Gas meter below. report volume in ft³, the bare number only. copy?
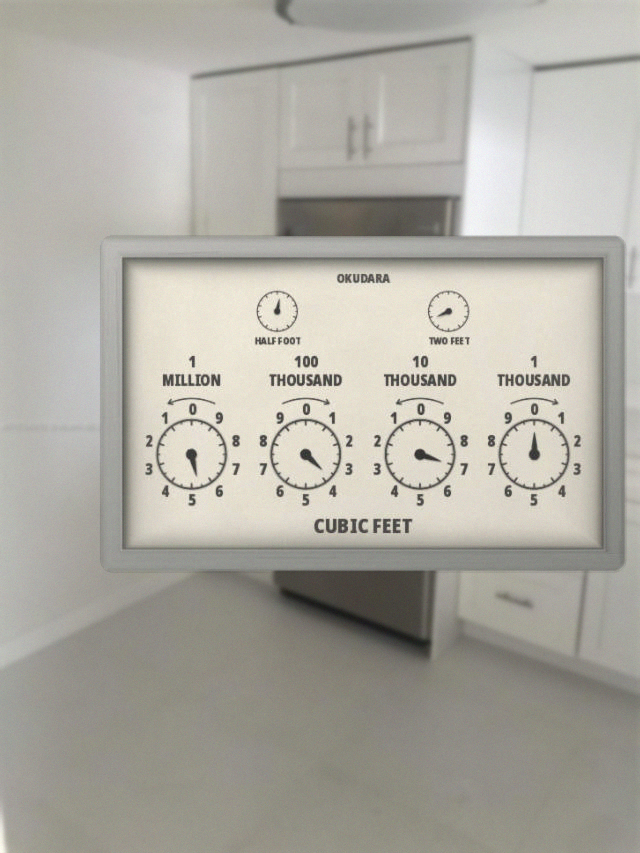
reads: 537000
